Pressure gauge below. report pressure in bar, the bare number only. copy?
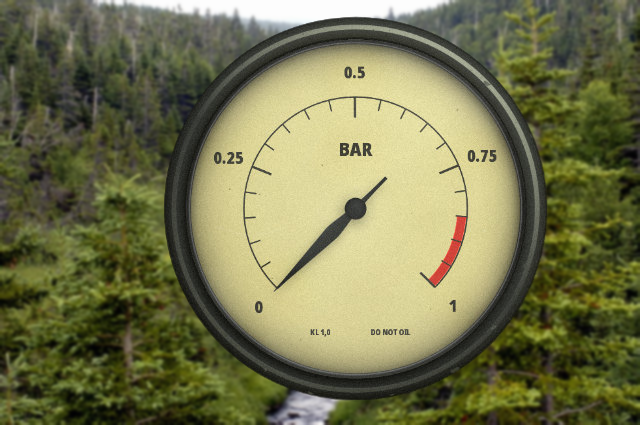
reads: 0
